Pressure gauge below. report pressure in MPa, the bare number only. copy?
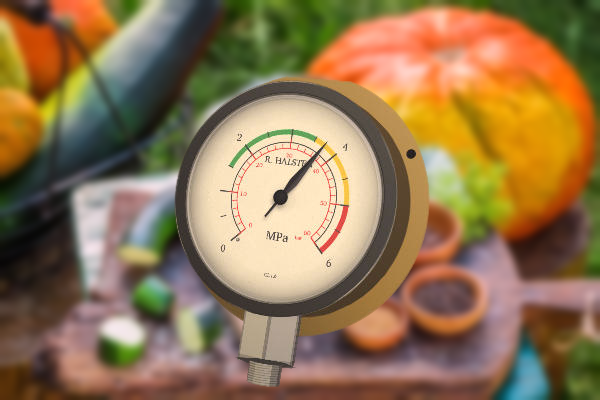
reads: 3.75
